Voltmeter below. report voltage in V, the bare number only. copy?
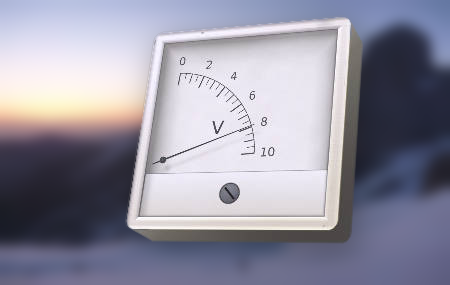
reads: 8
